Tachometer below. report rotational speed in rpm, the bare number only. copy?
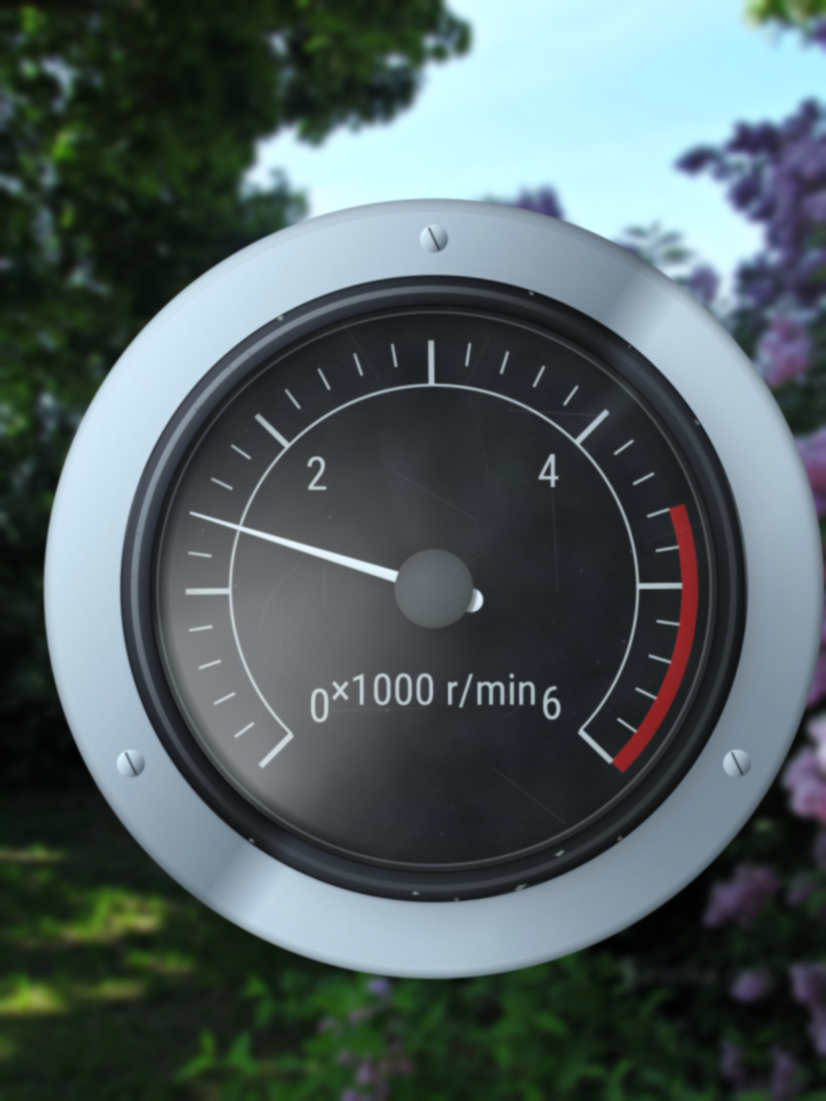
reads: 1400
